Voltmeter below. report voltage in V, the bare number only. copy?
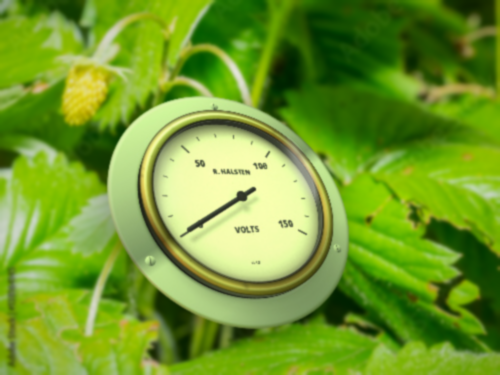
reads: 0
